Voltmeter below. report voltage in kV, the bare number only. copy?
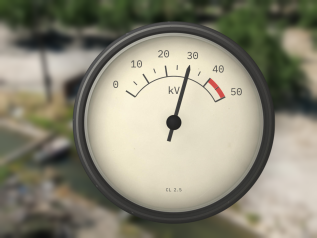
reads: 30
